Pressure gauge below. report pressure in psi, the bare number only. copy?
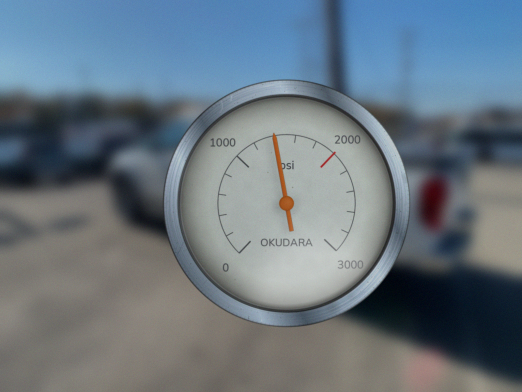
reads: 1400
